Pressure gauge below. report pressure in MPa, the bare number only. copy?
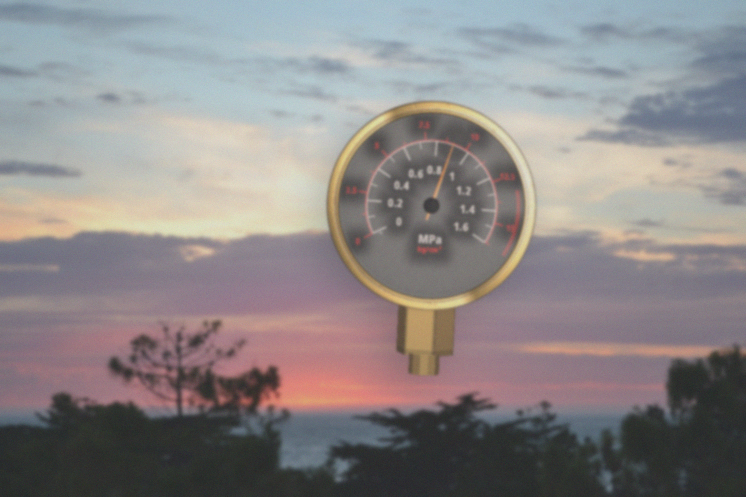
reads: 0.9
